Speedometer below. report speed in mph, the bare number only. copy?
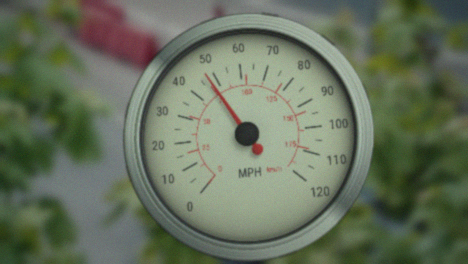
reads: 47.5
